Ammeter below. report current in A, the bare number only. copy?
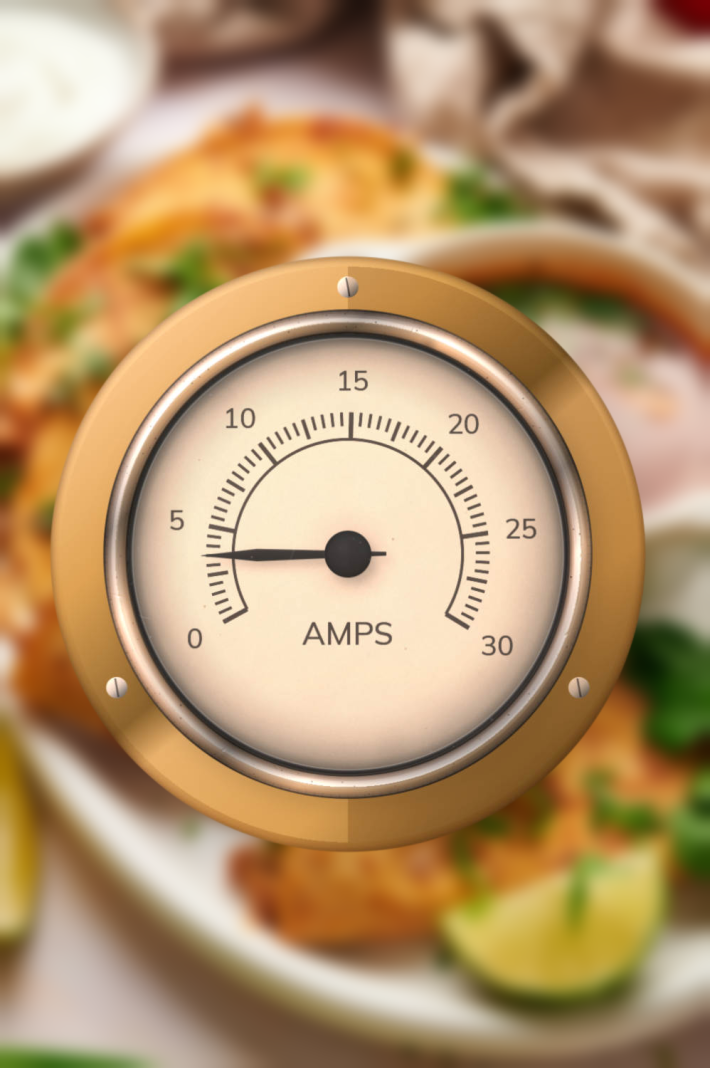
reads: 3.5
